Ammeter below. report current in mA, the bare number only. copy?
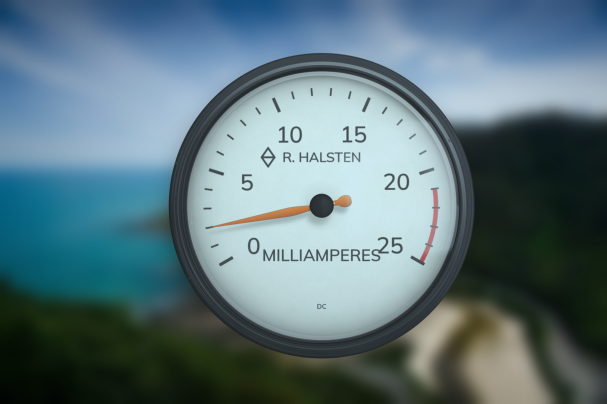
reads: 2
